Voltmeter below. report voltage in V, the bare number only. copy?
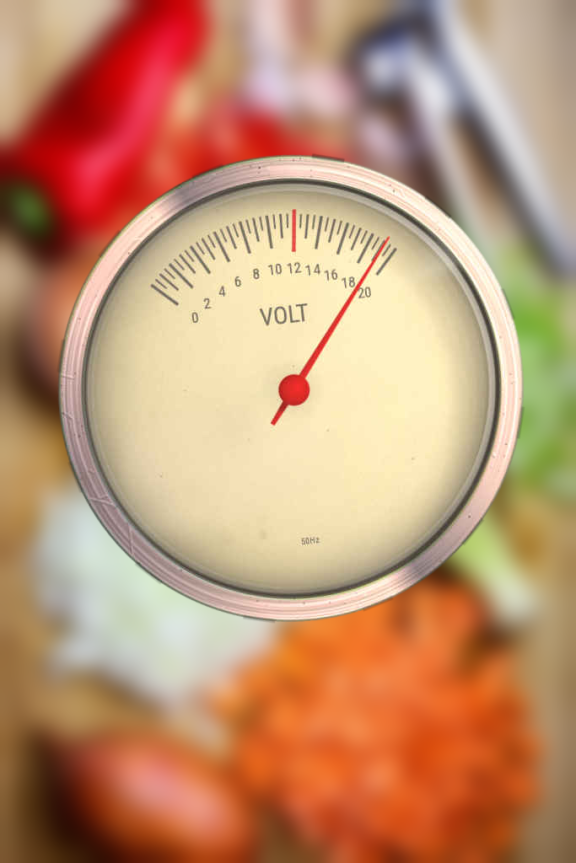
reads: 19
